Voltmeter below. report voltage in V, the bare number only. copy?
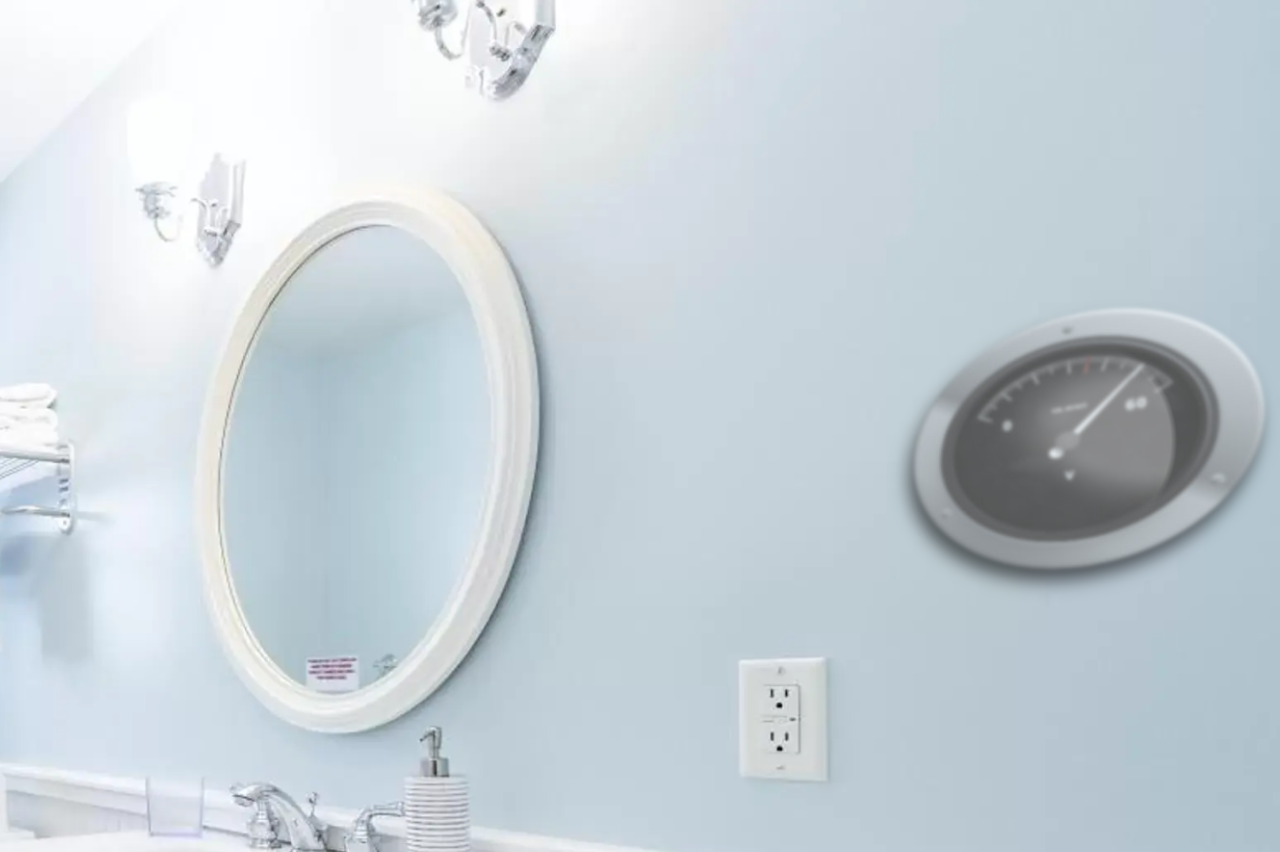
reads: 50
